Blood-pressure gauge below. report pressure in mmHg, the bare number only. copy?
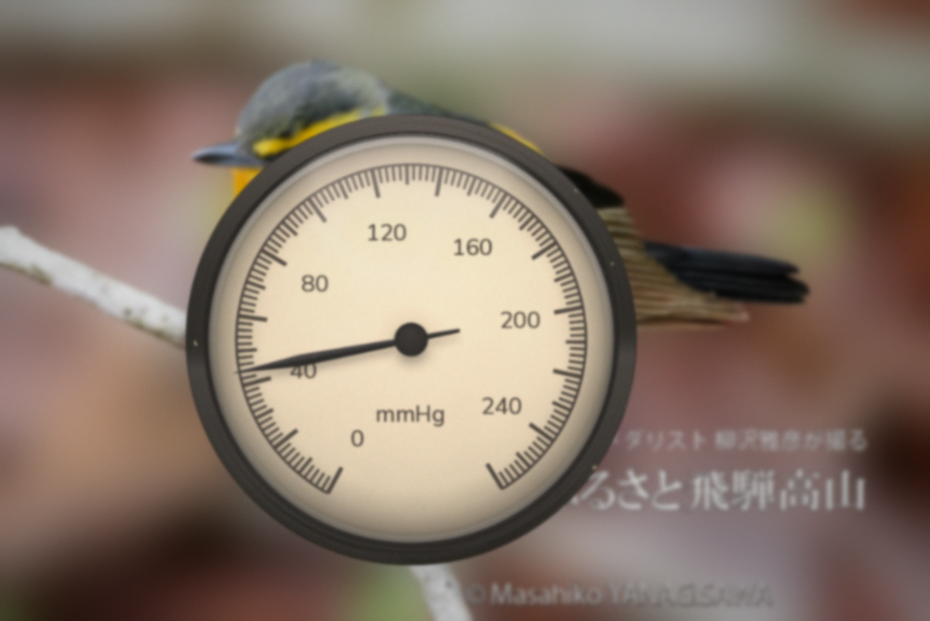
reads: 44
